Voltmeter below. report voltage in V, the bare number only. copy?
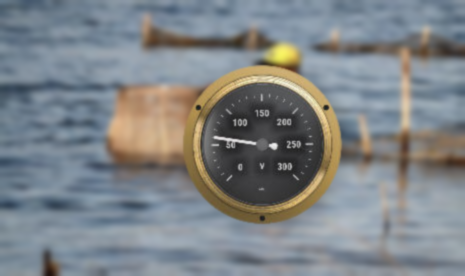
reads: 60
